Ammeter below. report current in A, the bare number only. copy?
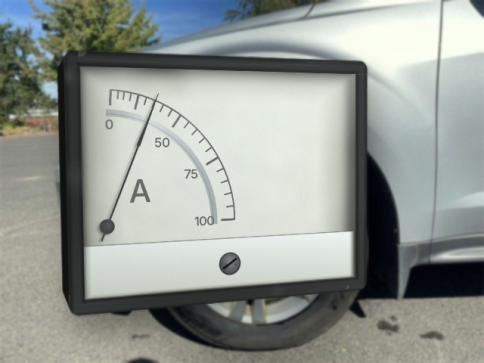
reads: 35
